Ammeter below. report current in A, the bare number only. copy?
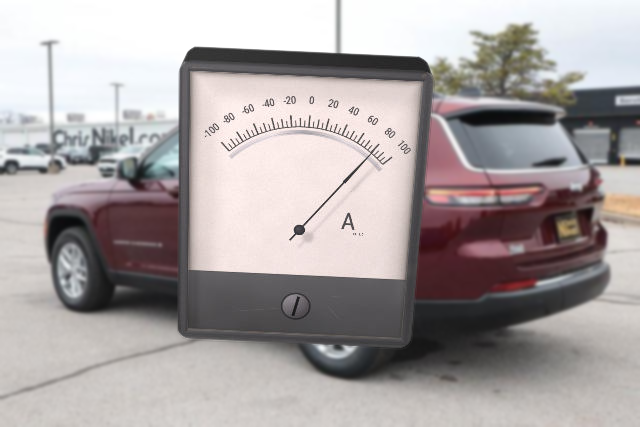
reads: 80
